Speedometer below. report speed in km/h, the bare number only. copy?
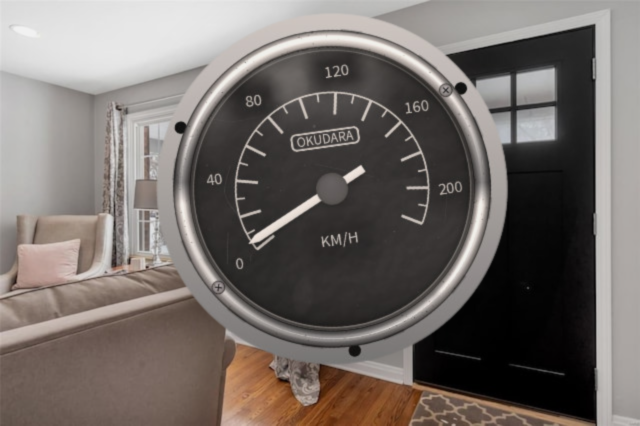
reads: 5
